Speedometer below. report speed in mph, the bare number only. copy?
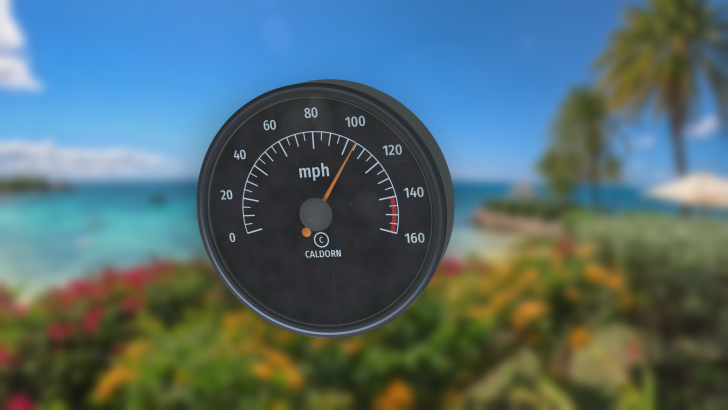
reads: 105
